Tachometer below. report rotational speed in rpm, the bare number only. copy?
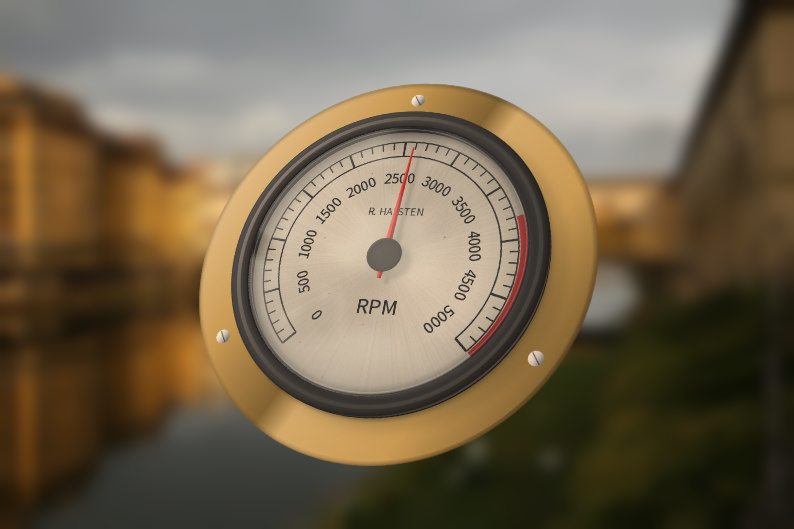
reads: 2600
